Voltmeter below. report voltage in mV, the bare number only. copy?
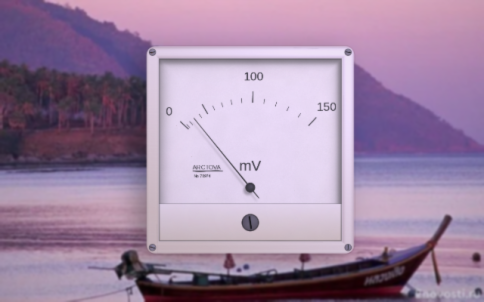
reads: 30
